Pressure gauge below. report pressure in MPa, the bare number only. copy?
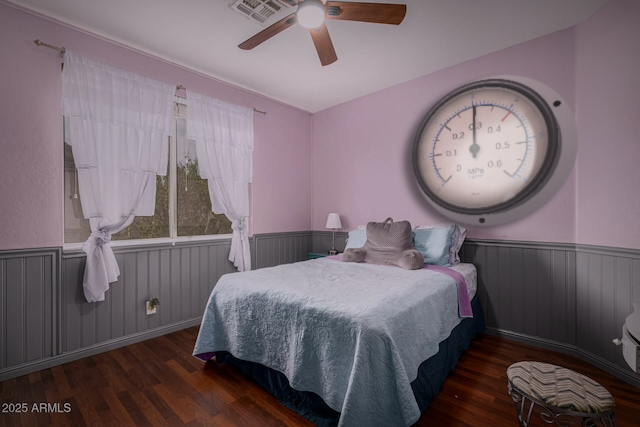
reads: 0.3
